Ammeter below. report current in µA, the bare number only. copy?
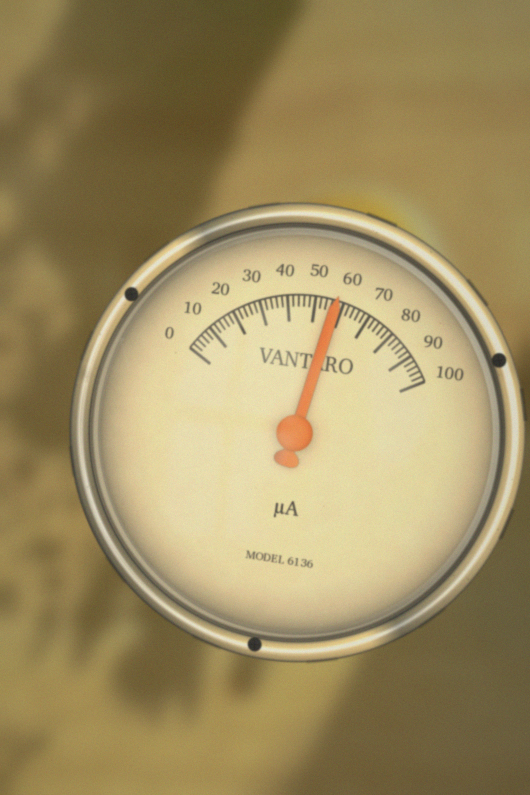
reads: 58
